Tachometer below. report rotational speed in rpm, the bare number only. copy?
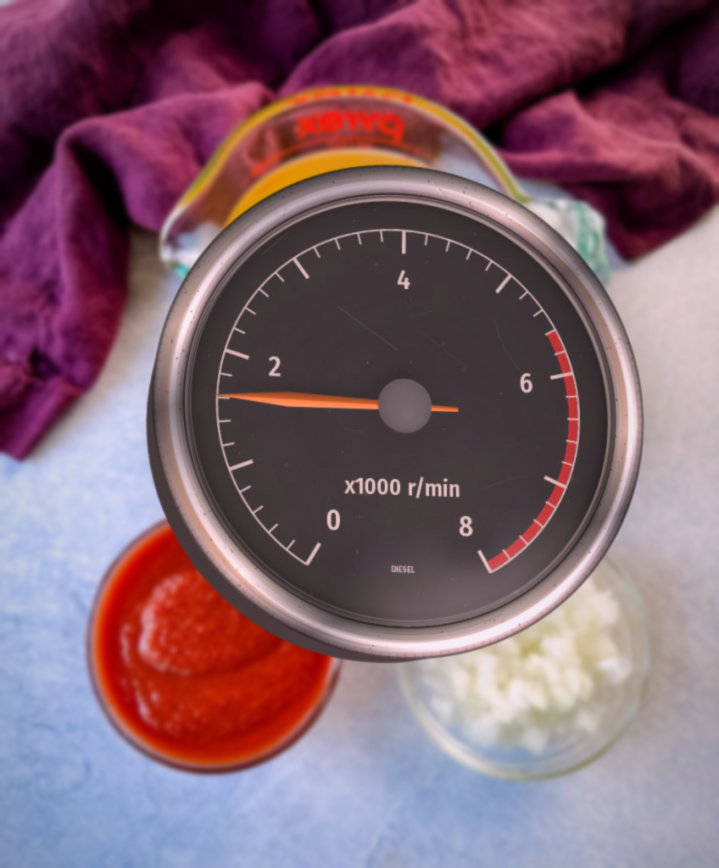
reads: 1600
